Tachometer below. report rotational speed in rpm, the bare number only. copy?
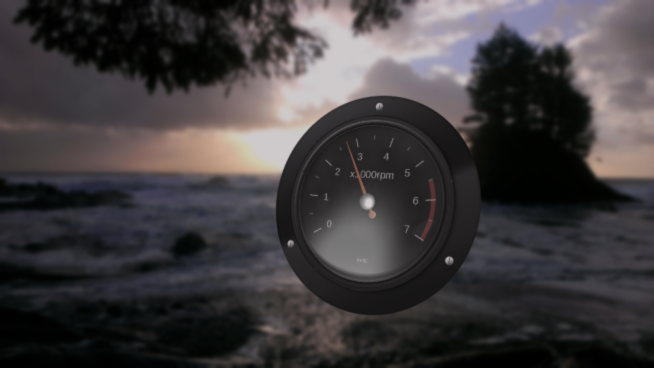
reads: 2750
